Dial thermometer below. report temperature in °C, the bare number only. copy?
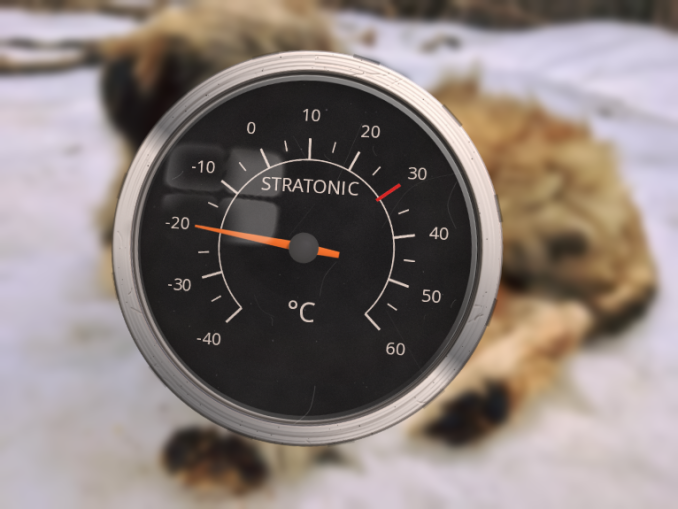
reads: -20
